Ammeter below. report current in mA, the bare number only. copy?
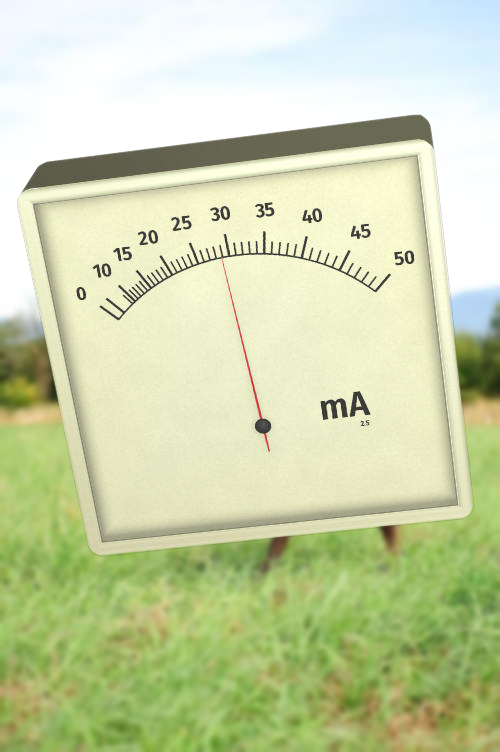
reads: 29
